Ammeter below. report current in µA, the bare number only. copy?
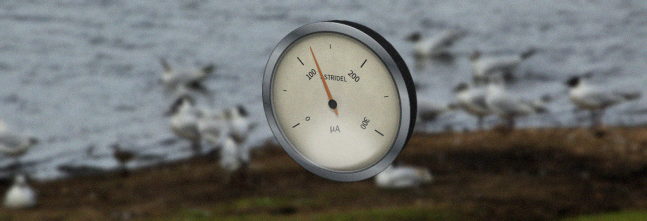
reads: 125
